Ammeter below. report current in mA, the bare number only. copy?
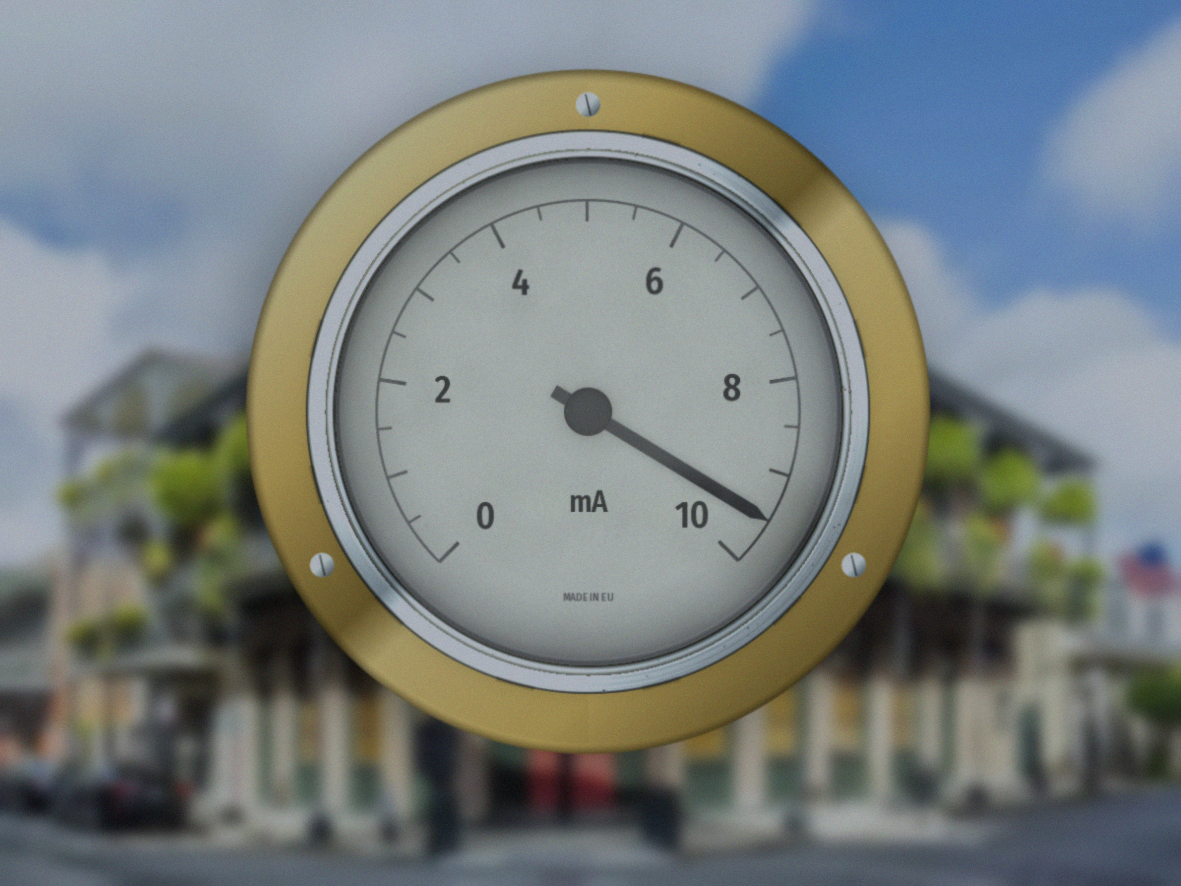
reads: 9.5
